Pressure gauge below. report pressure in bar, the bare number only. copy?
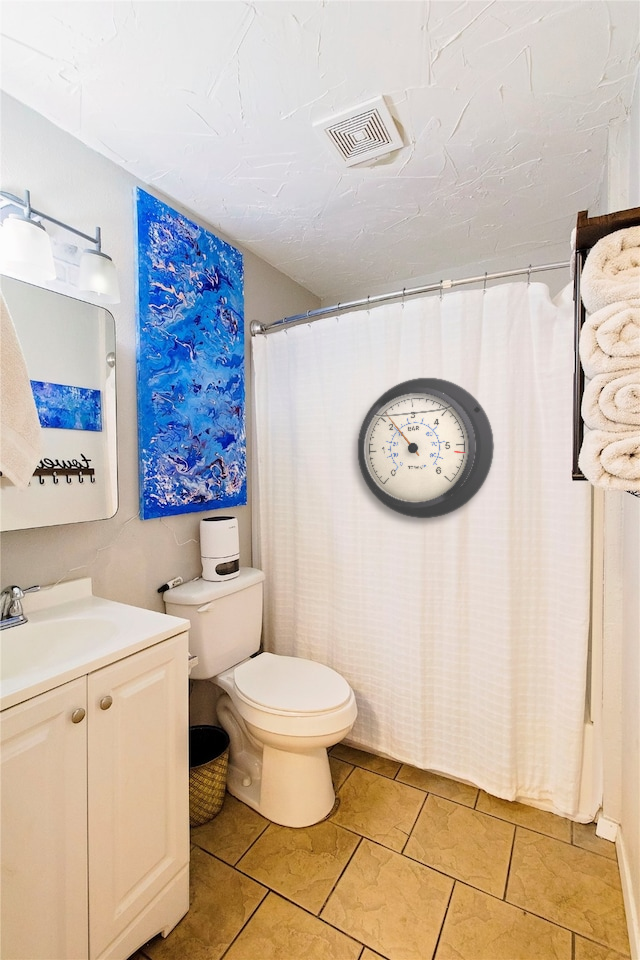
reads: 2.2
